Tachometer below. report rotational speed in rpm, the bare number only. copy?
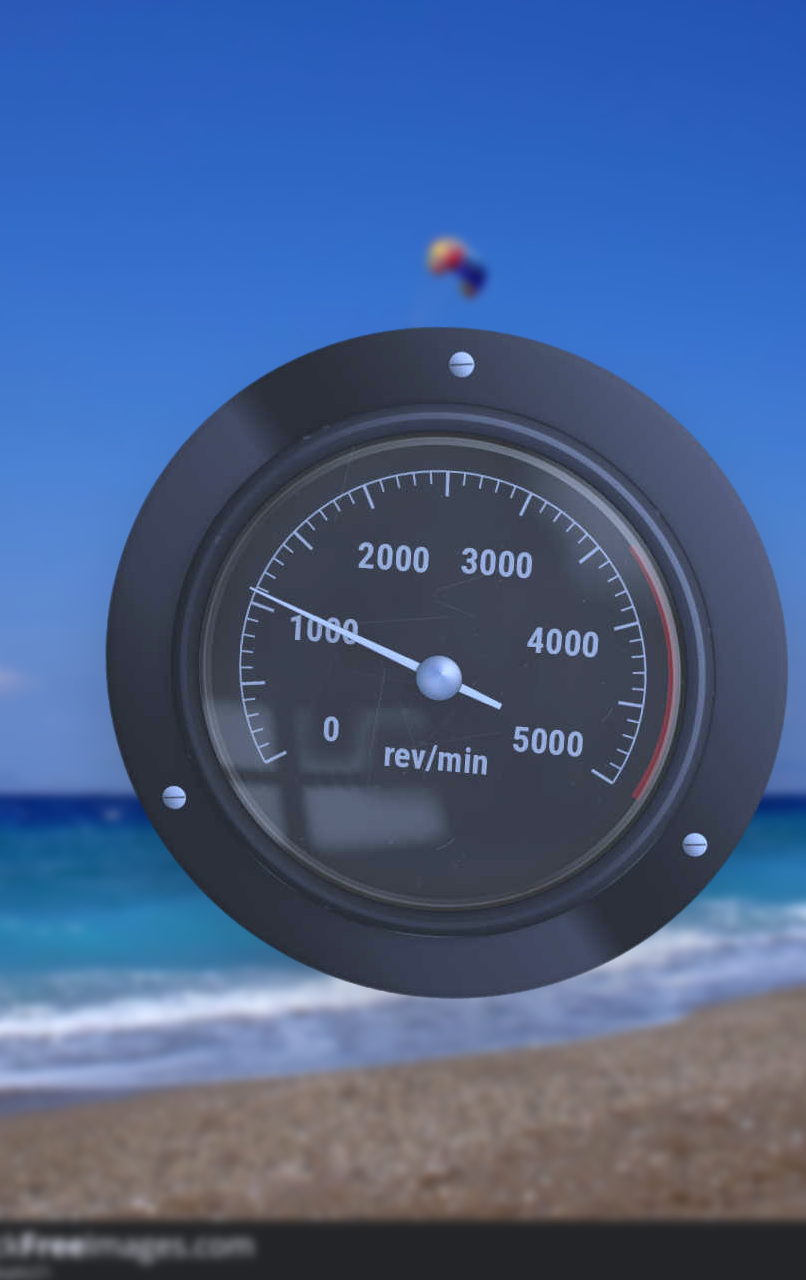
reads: 1100
